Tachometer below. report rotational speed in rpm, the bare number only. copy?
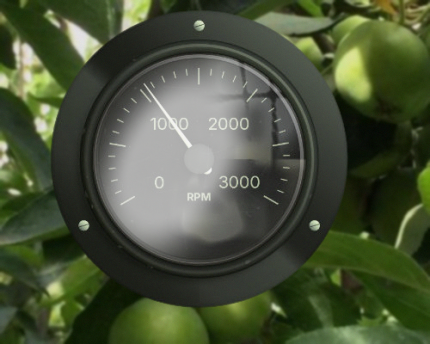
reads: 1050
